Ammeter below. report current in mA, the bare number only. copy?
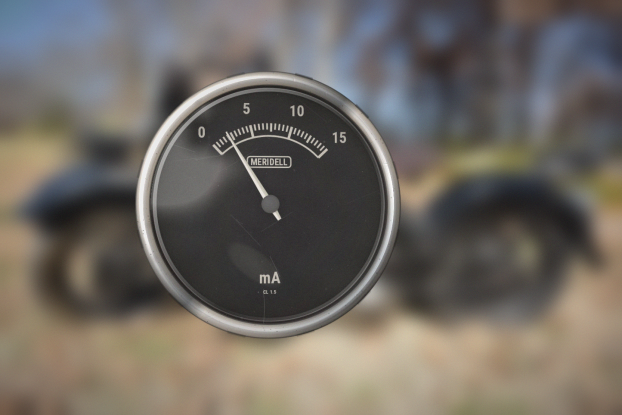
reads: 2
